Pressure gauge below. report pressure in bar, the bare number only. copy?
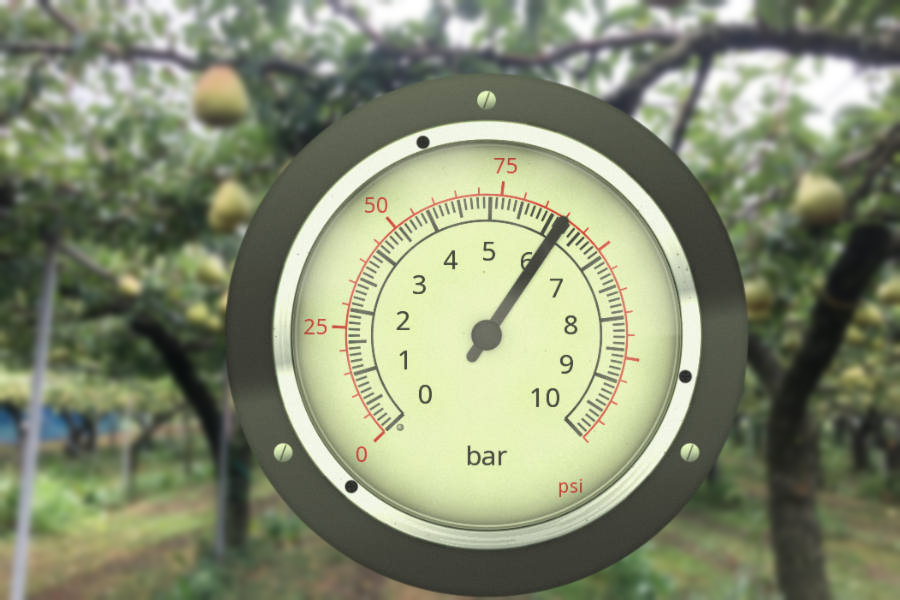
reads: 6.2
